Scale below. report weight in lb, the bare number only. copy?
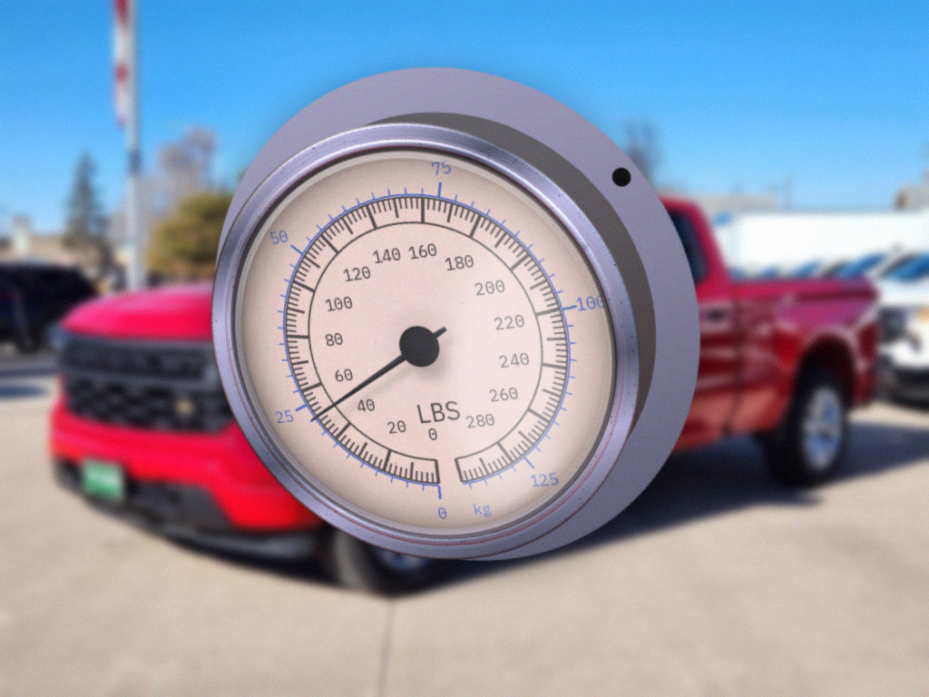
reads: 50
